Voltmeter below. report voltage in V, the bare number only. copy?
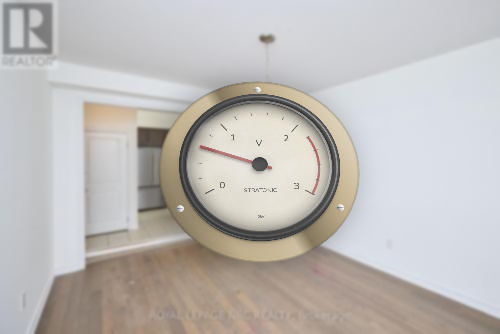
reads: 0.6
